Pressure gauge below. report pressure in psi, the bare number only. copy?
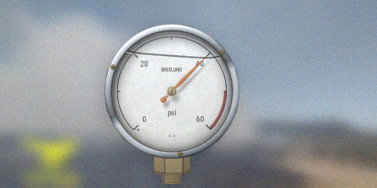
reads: 40
